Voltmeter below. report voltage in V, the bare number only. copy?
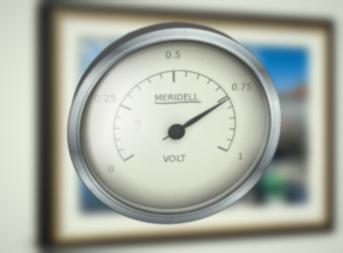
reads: 0.75
